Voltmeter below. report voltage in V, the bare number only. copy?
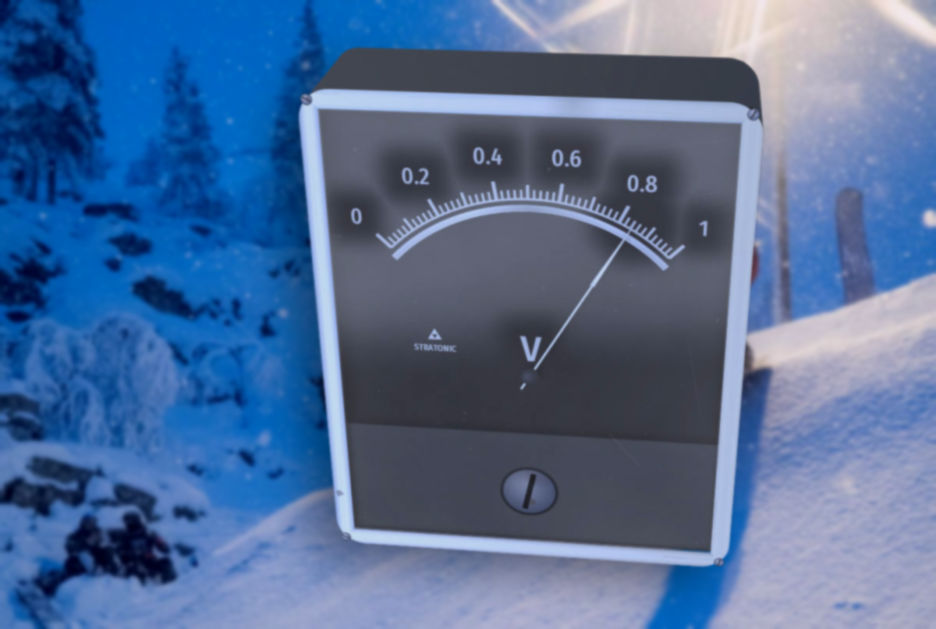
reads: 0.84
